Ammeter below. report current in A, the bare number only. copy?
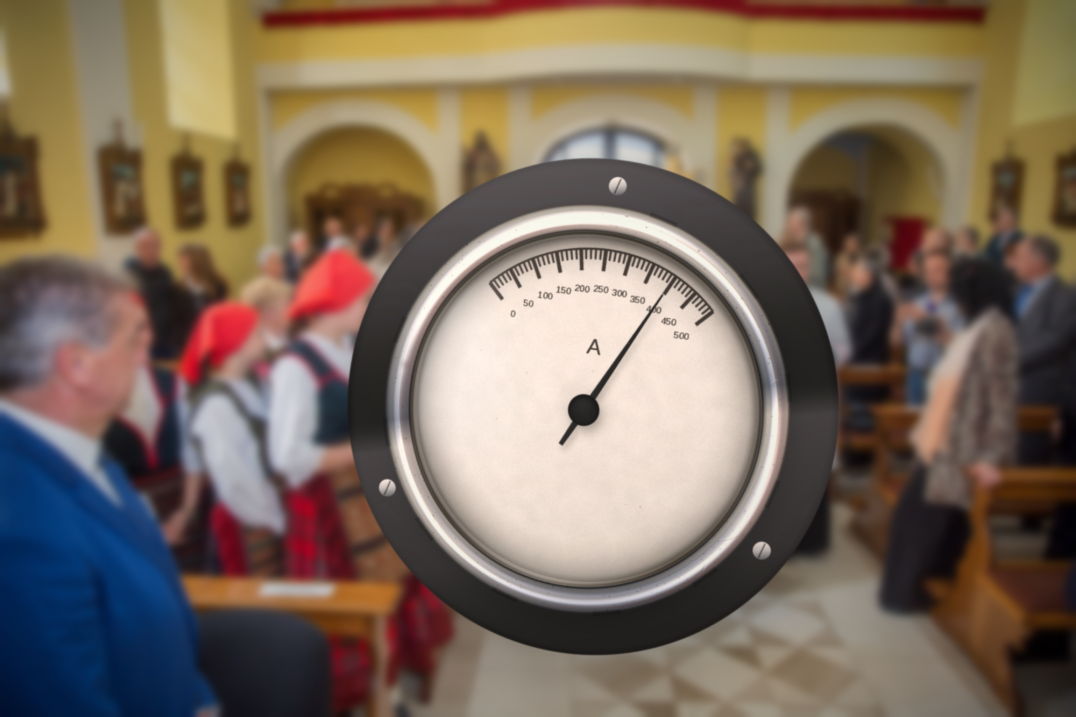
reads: 400
